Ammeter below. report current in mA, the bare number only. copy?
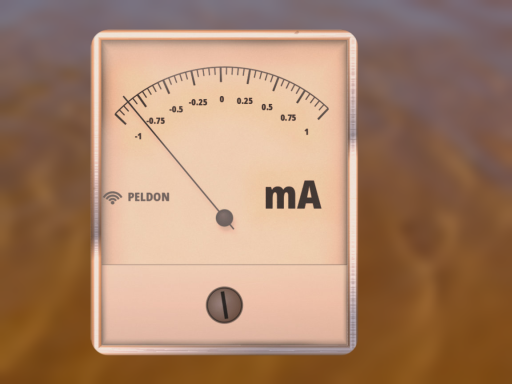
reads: -0.85
